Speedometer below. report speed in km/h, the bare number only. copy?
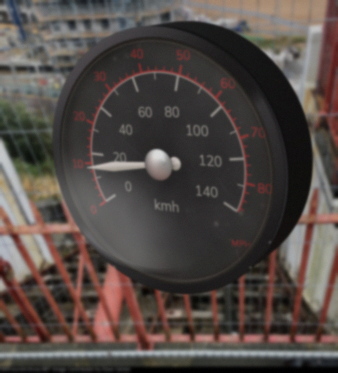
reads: 15
